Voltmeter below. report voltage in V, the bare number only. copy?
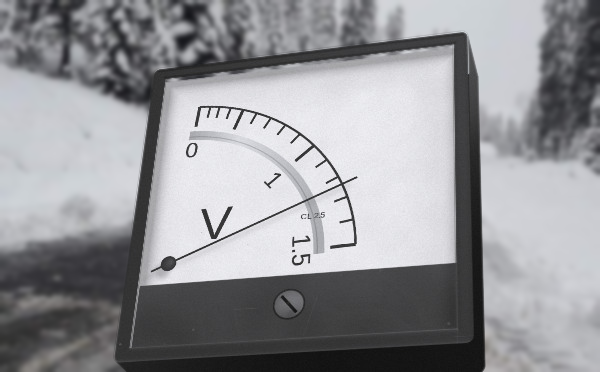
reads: 1.25
